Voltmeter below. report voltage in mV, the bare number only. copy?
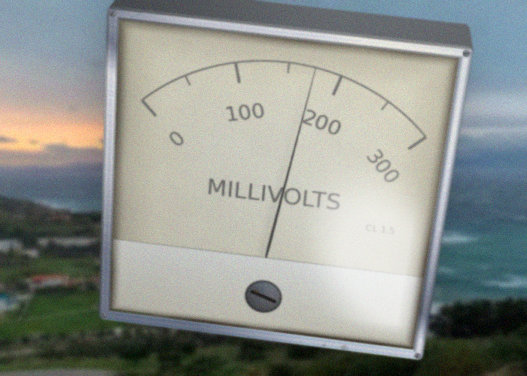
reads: 175
